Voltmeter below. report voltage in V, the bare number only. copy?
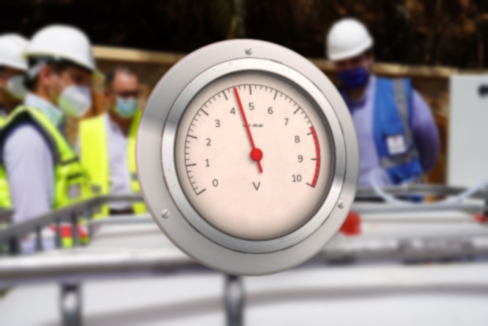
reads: 4.4
